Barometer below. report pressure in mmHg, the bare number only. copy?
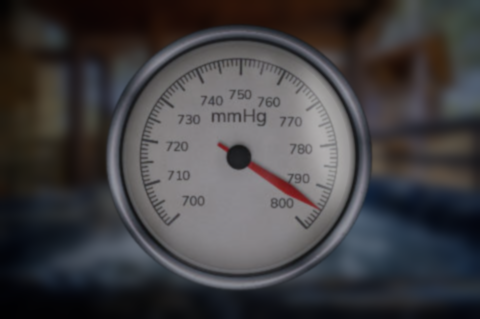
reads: 795
